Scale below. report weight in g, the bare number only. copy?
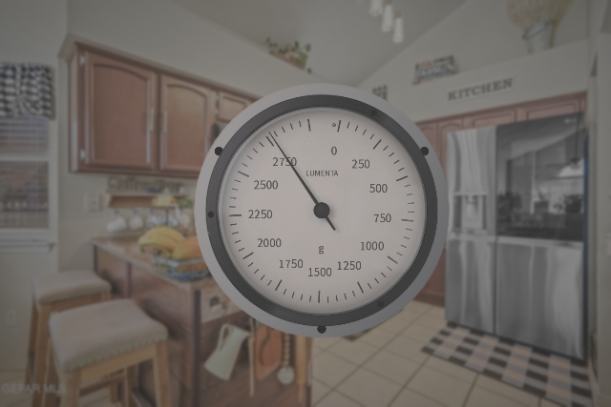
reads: 2775
